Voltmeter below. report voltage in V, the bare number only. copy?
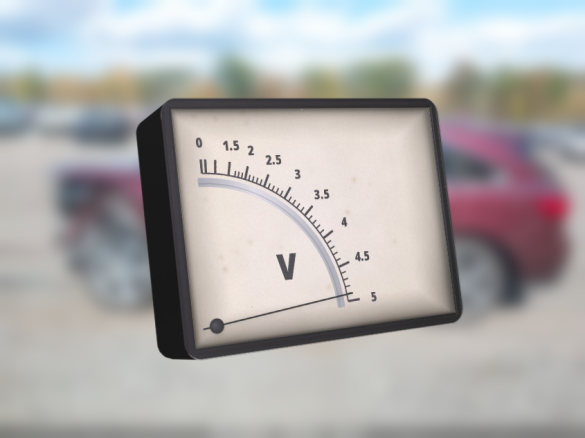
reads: 4.9
